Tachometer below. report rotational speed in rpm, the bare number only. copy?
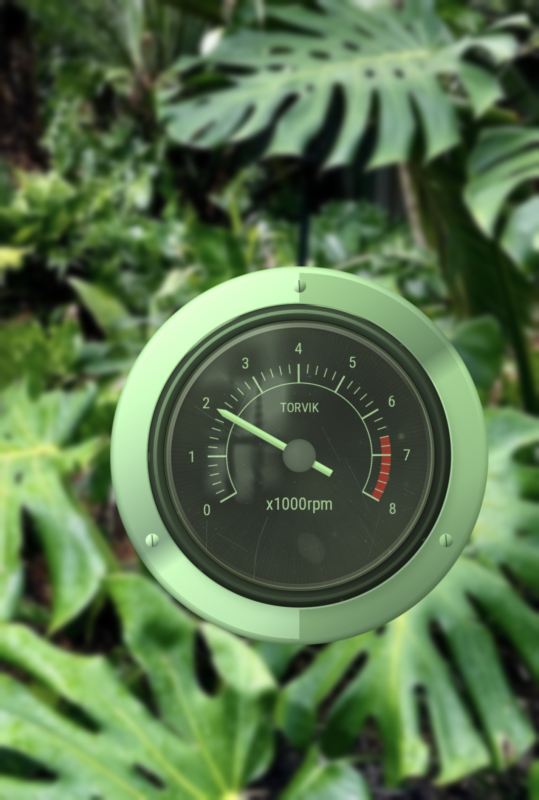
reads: 2000
